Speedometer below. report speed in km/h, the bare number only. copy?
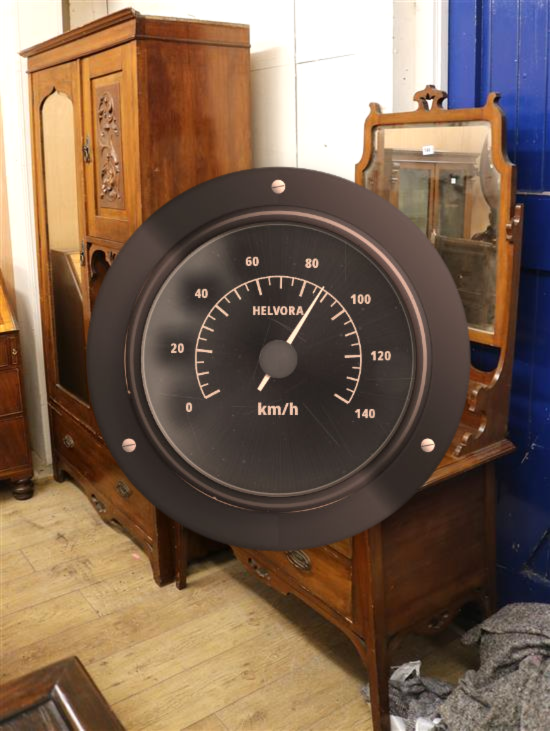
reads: 87.5
